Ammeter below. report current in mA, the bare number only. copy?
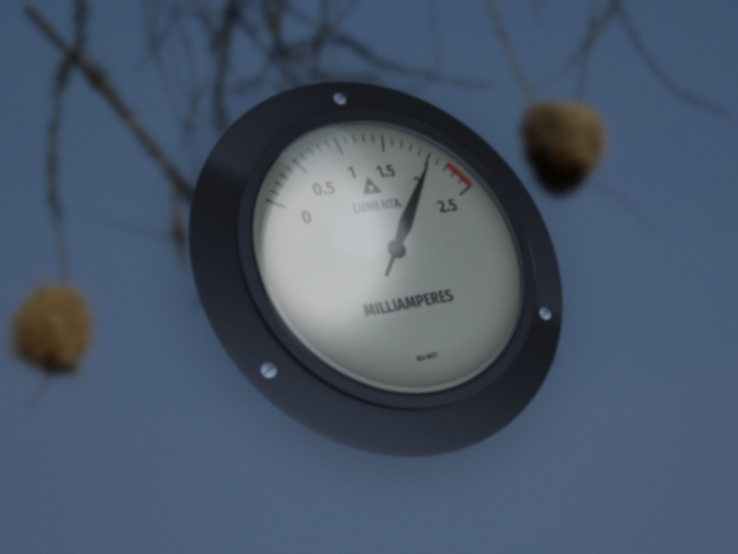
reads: 2
